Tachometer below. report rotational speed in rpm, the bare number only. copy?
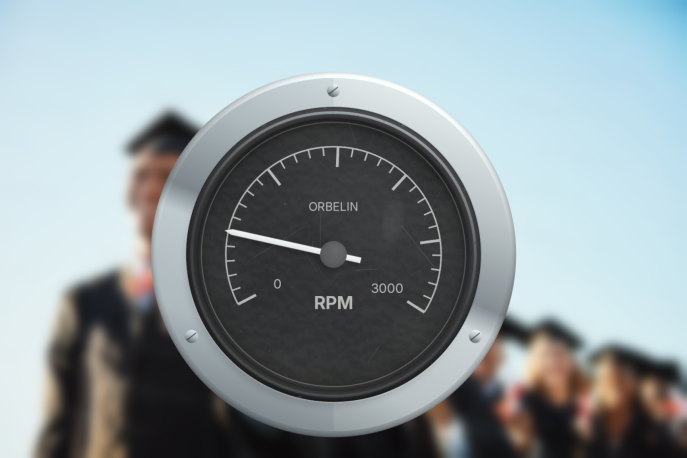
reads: 500
